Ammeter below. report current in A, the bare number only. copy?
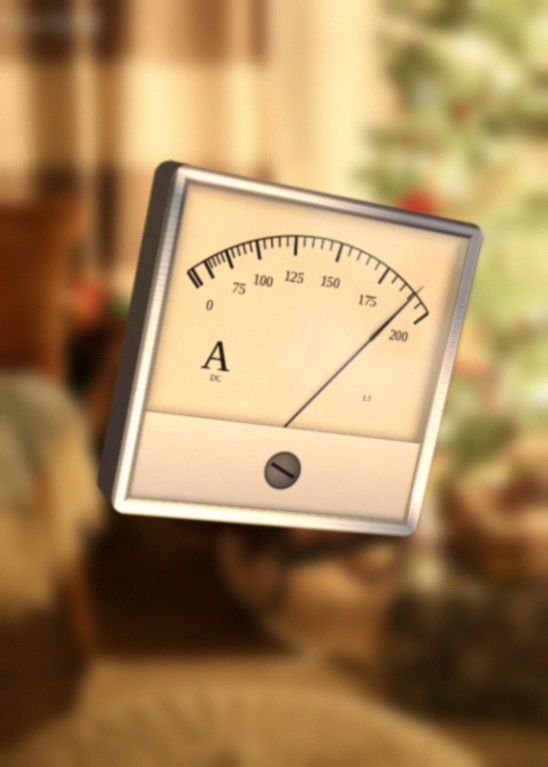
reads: 190
